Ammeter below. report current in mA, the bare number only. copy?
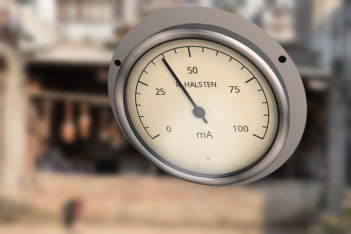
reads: 40
